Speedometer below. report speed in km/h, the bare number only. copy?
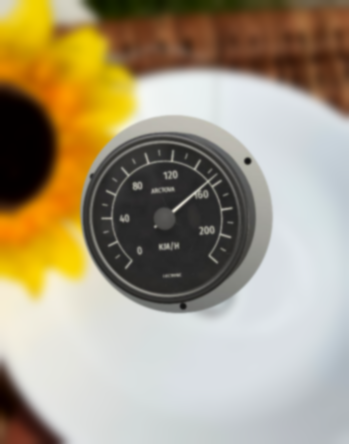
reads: 155
